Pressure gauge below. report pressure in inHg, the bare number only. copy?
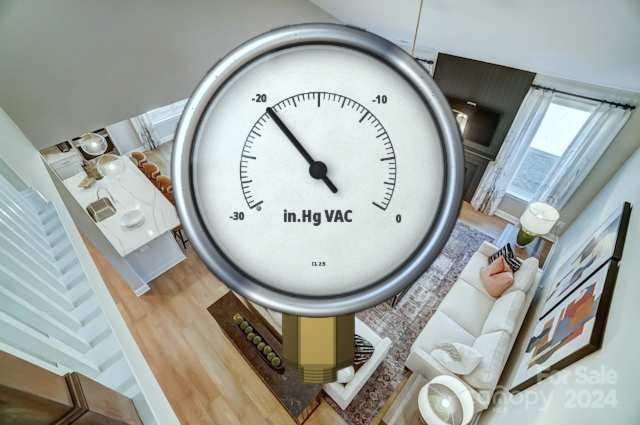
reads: -20
